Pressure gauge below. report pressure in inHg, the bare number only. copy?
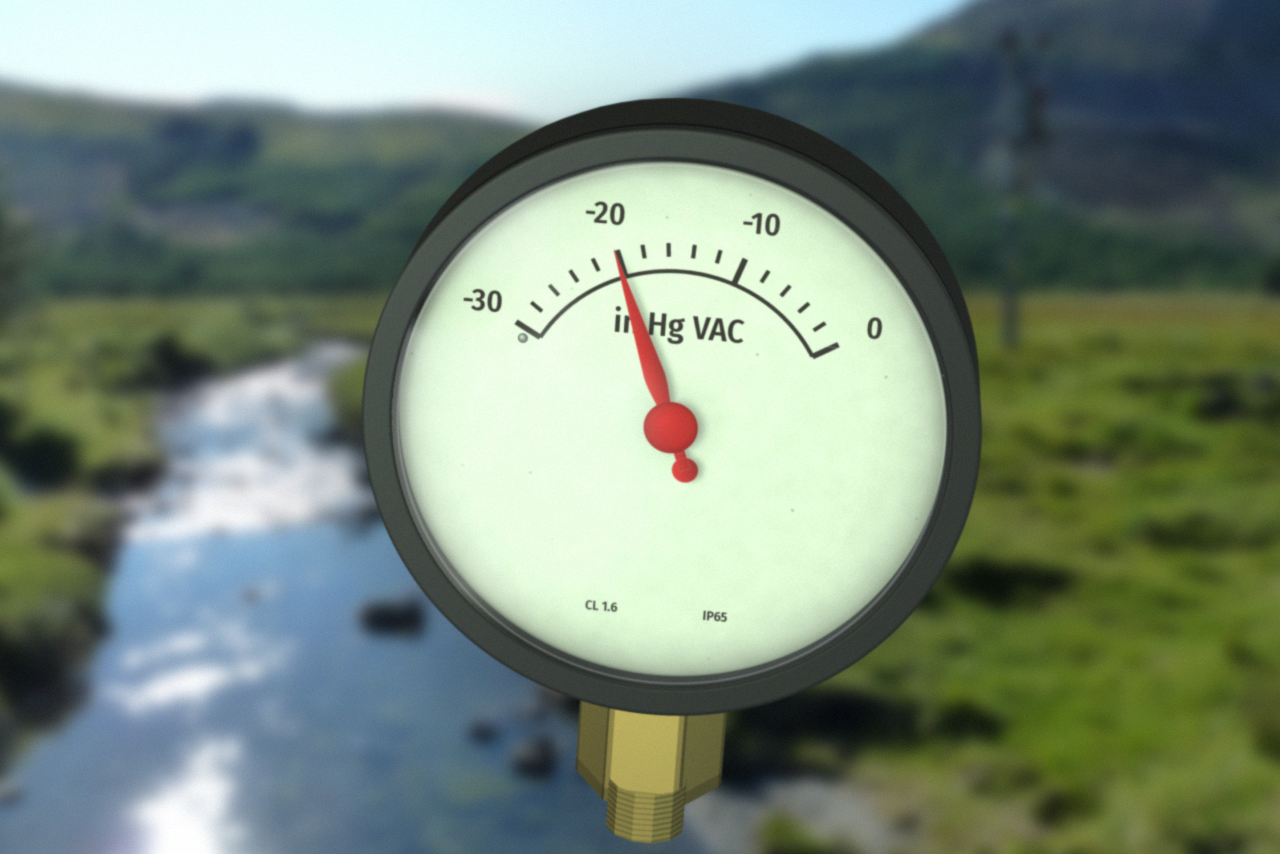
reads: -20
